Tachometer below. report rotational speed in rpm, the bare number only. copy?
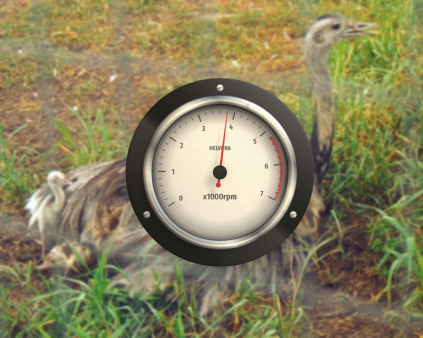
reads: 3800
